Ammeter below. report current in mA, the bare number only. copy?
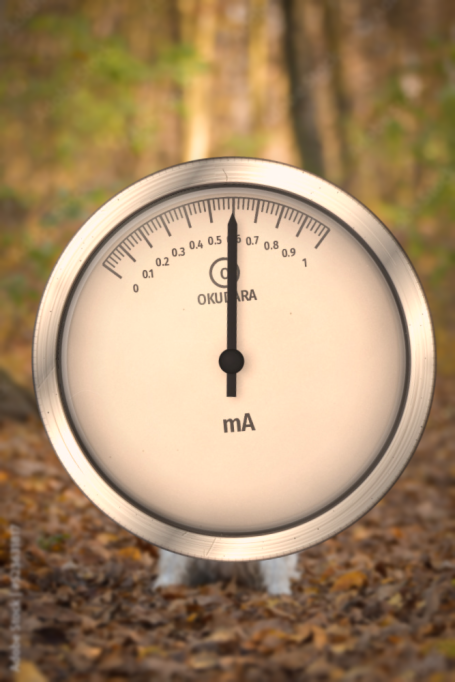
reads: 0.6
